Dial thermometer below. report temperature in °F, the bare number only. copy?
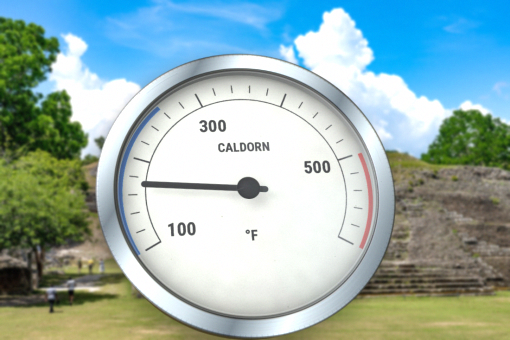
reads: 170
